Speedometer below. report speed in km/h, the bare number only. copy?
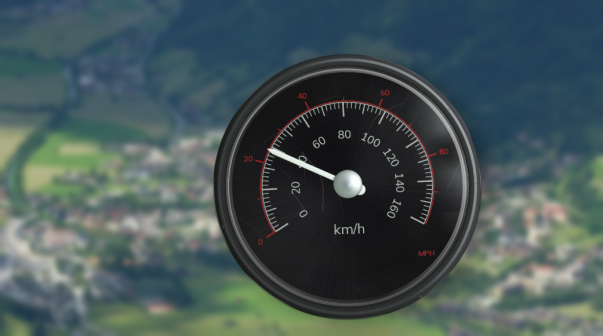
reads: 38
